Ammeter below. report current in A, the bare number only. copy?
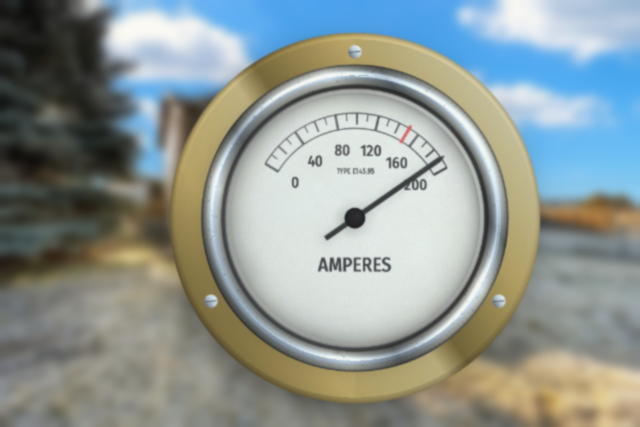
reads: 190
